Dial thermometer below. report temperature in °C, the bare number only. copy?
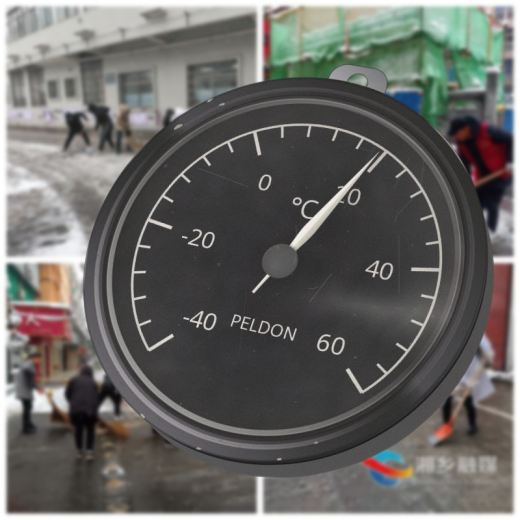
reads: 20
